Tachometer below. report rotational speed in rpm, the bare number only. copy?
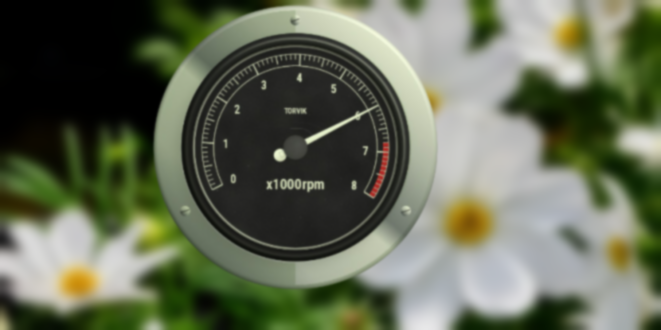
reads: 6000
